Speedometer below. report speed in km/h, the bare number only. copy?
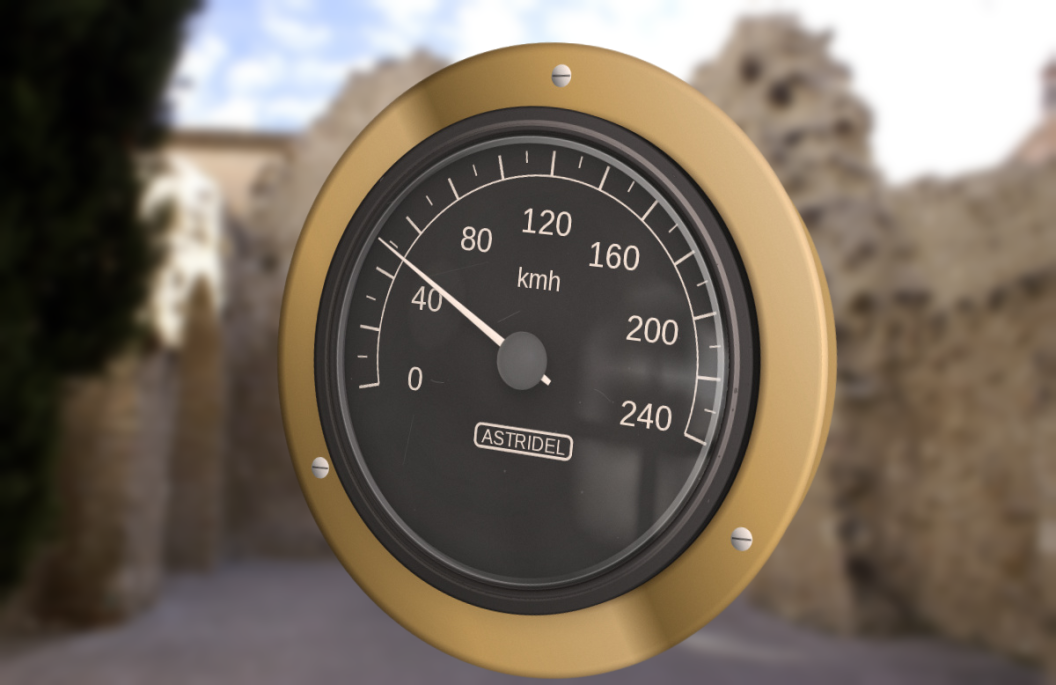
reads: 50
